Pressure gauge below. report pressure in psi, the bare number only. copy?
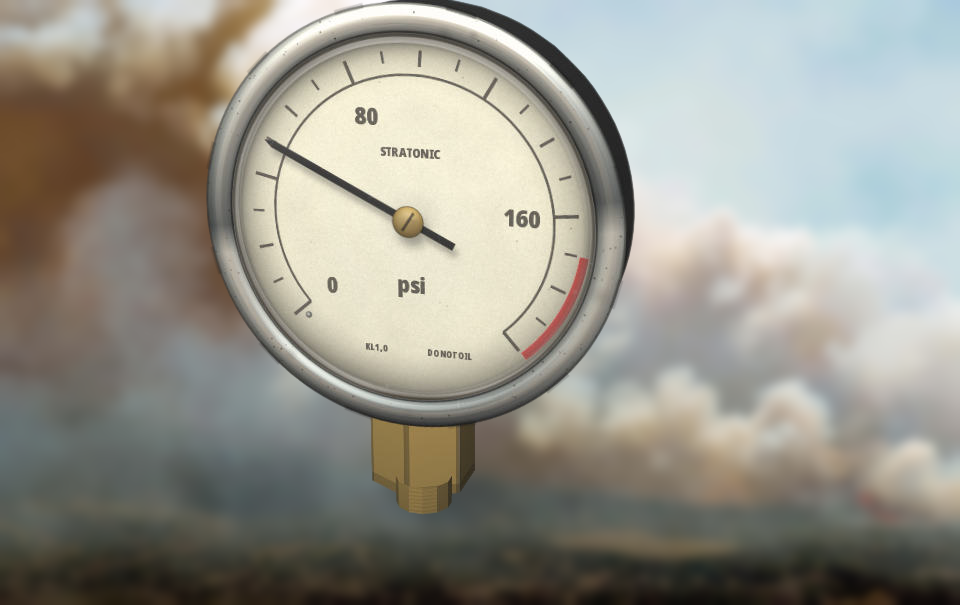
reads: 50
